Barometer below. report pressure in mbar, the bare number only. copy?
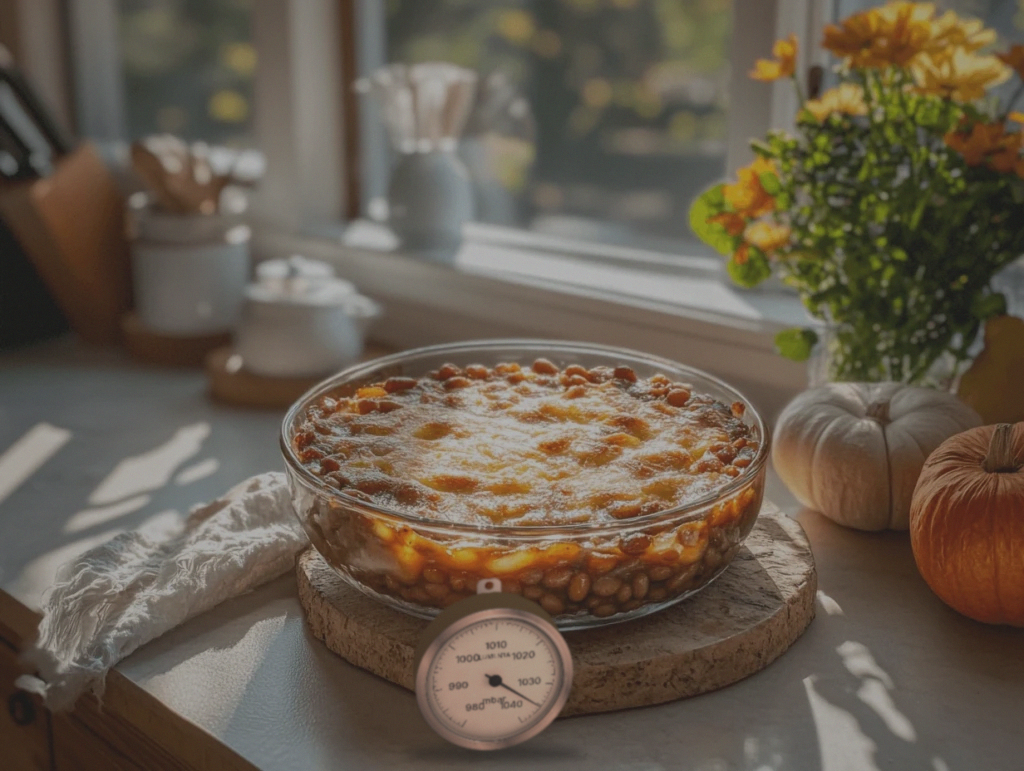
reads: 1035
